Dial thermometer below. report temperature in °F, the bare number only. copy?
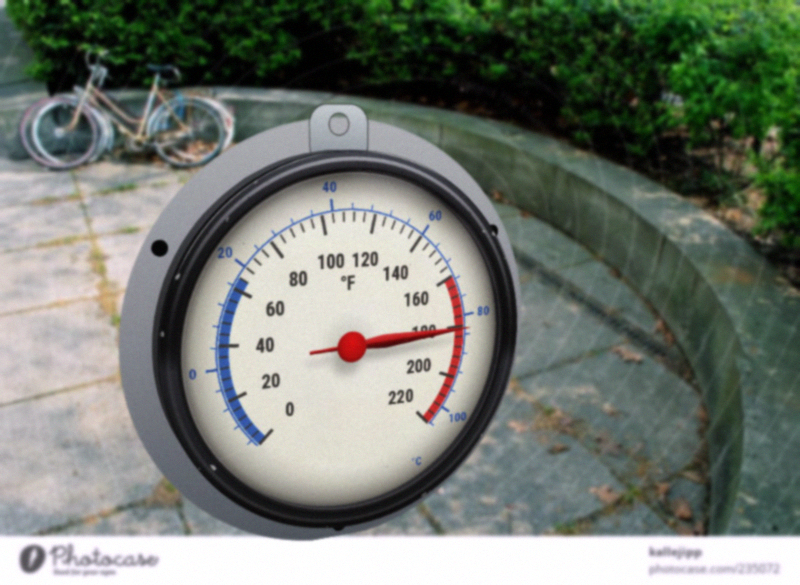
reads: 180
